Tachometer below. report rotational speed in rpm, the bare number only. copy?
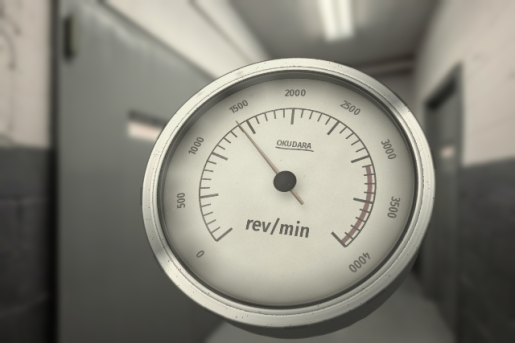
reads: 1400
